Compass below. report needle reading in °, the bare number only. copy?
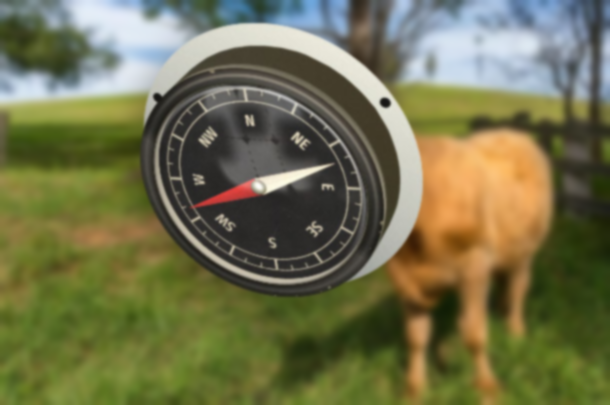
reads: 250
